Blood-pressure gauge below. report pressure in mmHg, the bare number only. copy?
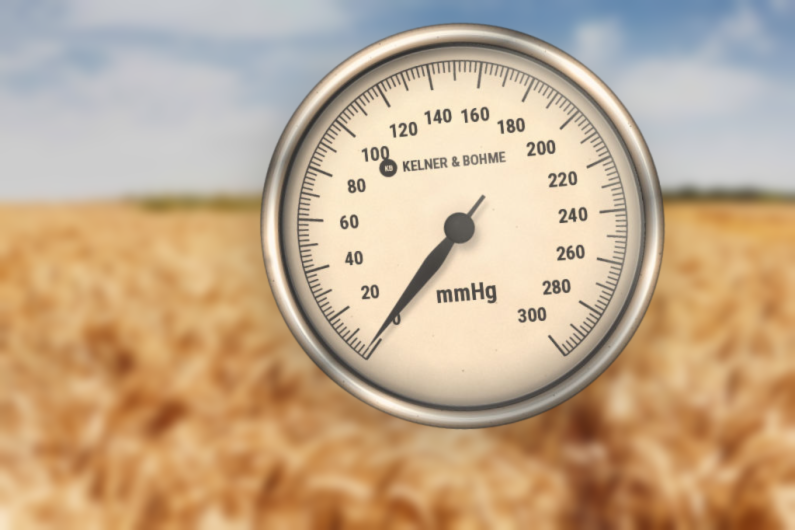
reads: 2
